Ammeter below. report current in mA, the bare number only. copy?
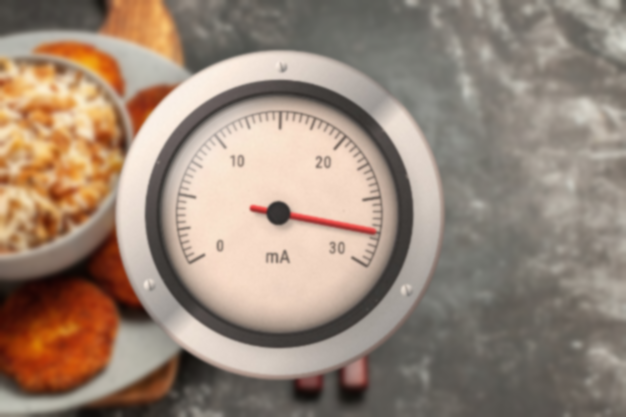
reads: 27.5
